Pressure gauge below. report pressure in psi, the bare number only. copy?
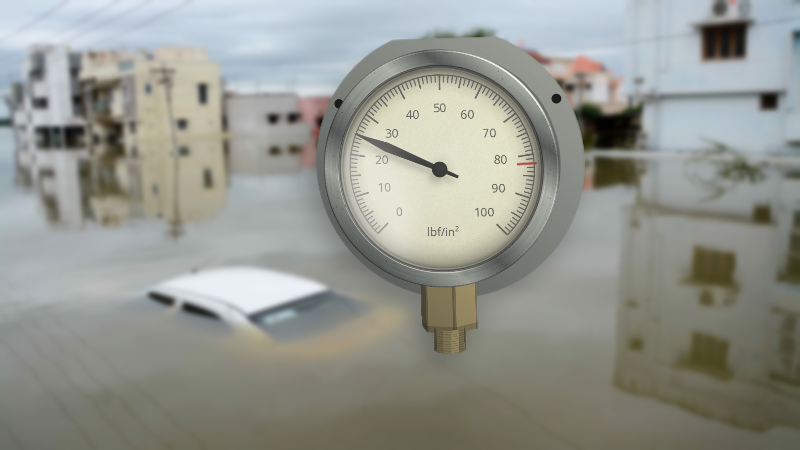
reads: 25
